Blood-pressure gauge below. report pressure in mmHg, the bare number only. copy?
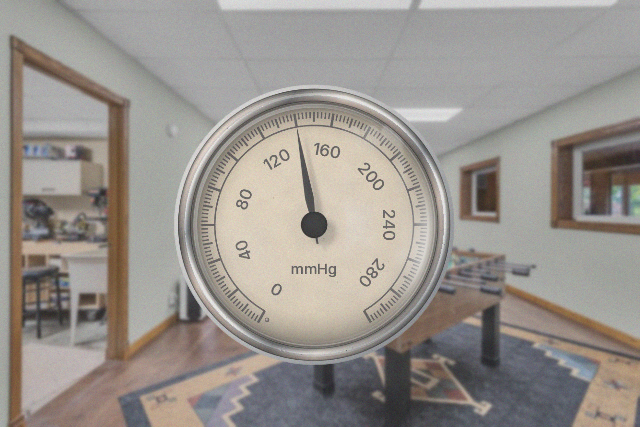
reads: 140
